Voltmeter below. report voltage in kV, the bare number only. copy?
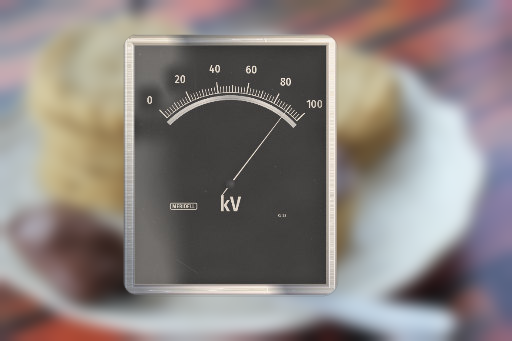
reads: 90
